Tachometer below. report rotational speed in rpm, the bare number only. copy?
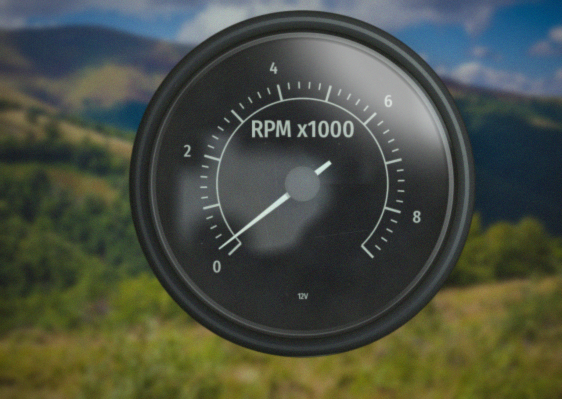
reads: 200
